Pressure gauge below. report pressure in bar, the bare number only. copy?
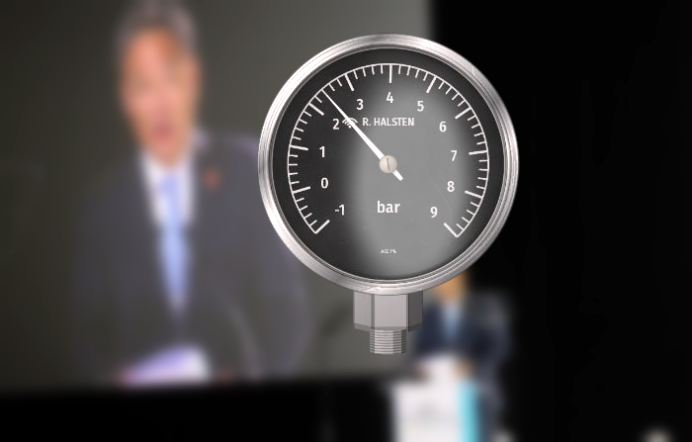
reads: 2.4
